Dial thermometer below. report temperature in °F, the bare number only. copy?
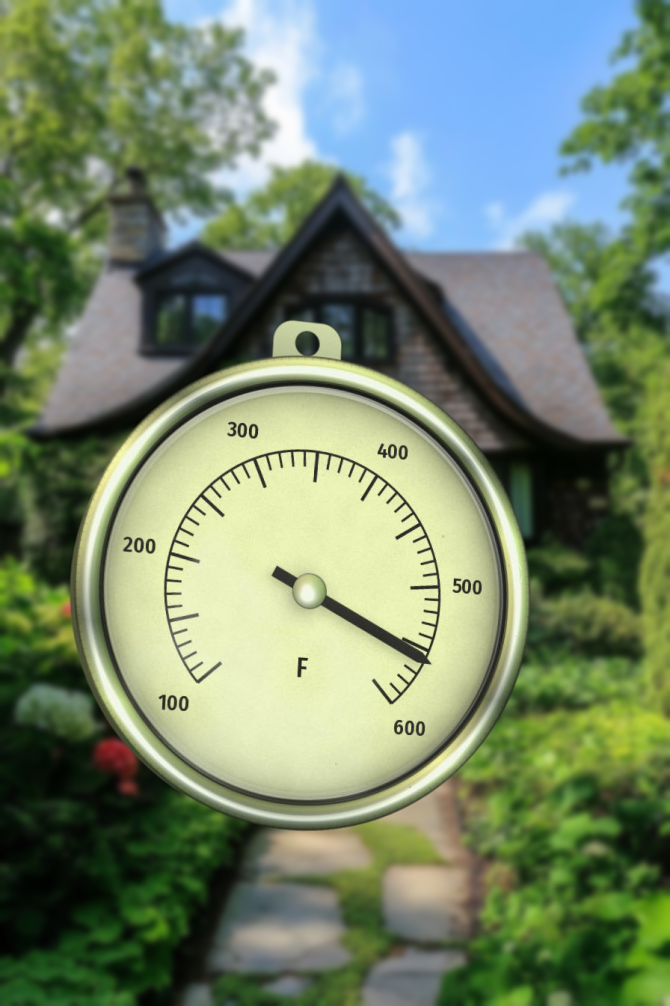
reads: 560
